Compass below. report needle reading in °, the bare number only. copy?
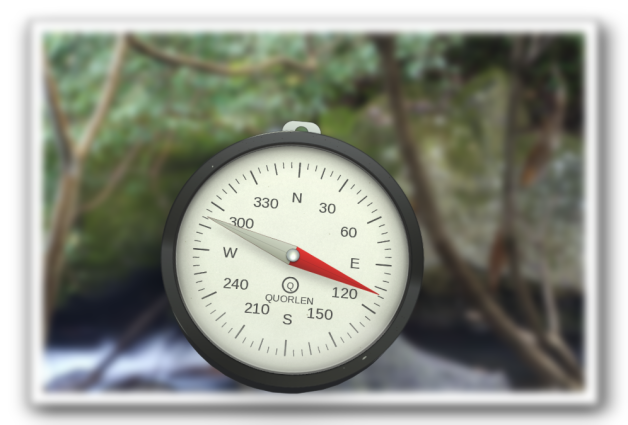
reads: 110
